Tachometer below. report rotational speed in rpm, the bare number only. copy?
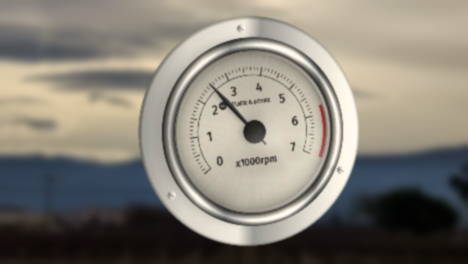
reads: 2500
